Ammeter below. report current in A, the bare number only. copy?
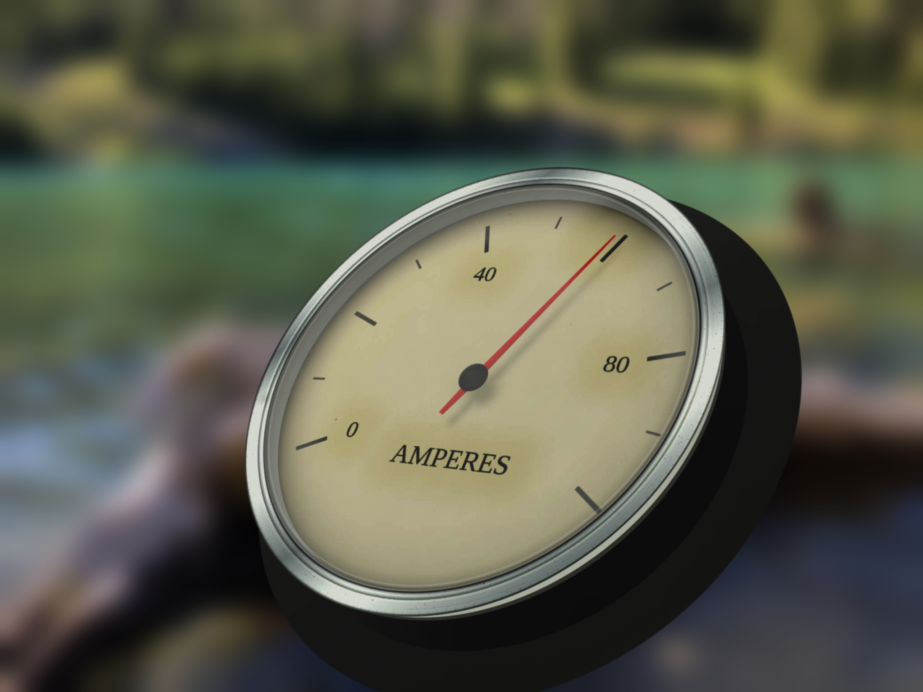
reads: 60
